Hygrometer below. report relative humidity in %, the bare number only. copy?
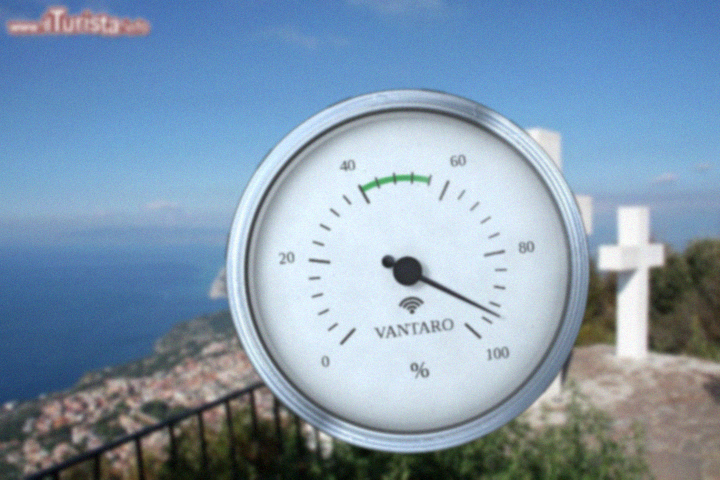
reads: 94
